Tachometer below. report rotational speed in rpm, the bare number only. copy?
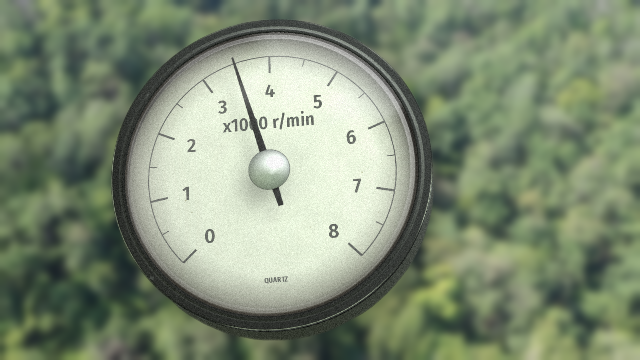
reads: 3500
